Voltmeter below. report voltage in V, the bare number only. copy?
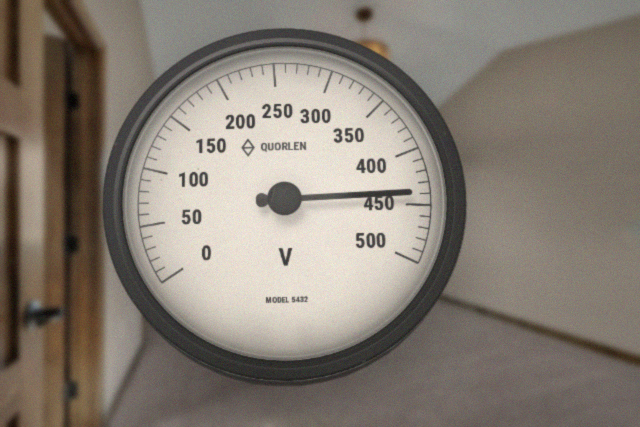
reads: 440
